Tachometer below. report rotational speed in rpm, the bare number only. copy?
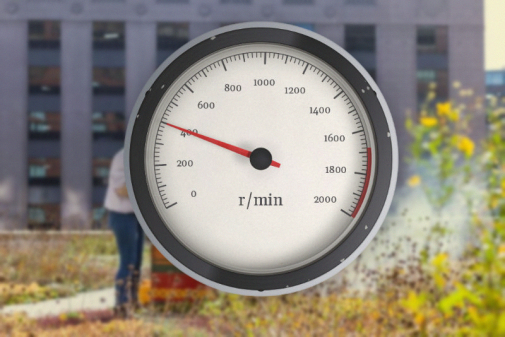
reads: 400
